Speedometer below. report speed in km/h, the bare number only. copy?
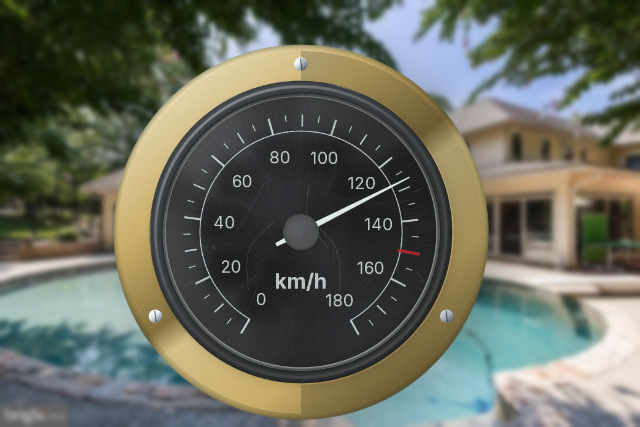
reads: 127.5
